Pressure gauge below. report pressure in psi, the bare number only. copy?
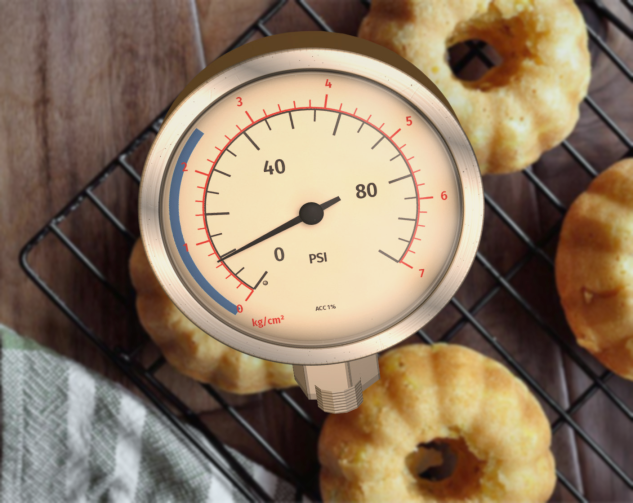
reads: 10
